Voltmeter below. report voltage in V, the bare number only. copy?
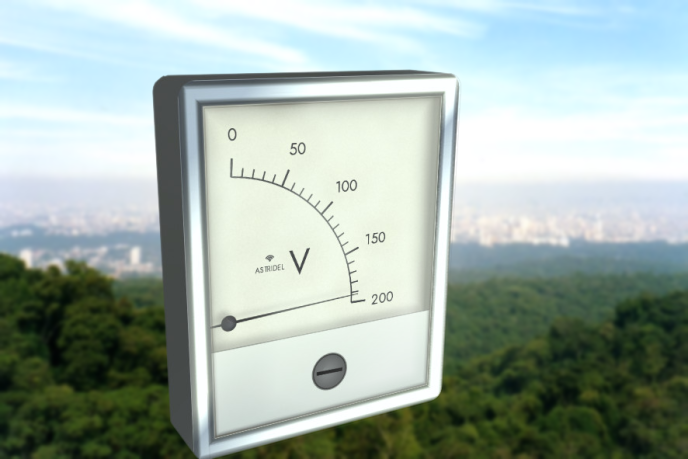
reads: 190
